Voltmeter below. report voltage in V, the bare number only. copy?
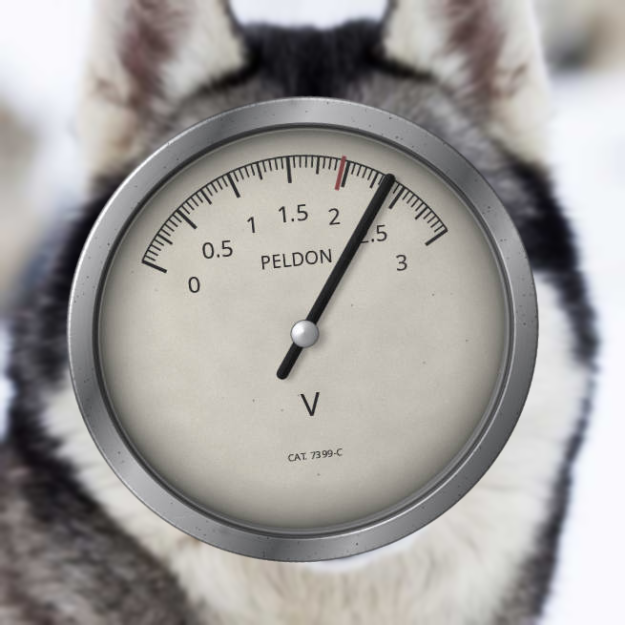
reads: 2.35
